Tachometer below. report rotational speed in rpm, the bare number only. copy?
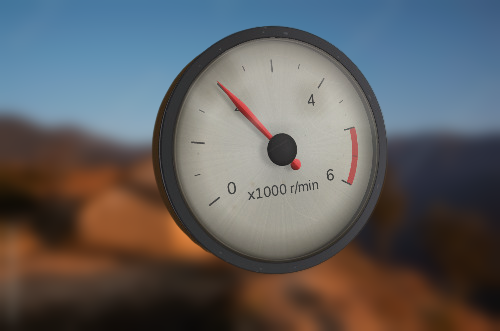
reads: 2000
